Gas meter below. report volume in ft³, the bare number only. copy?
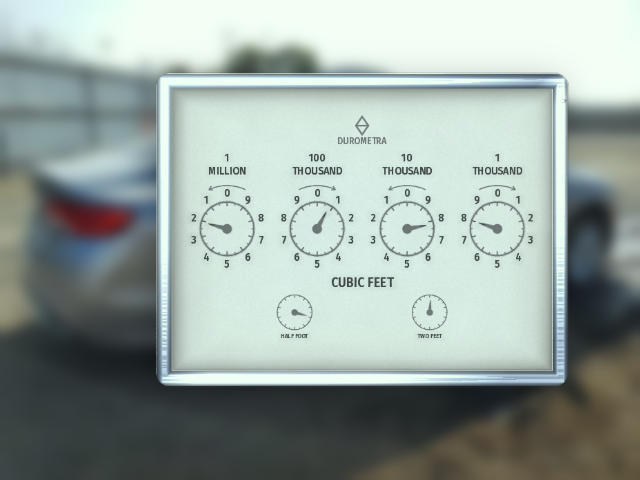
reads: 207800
